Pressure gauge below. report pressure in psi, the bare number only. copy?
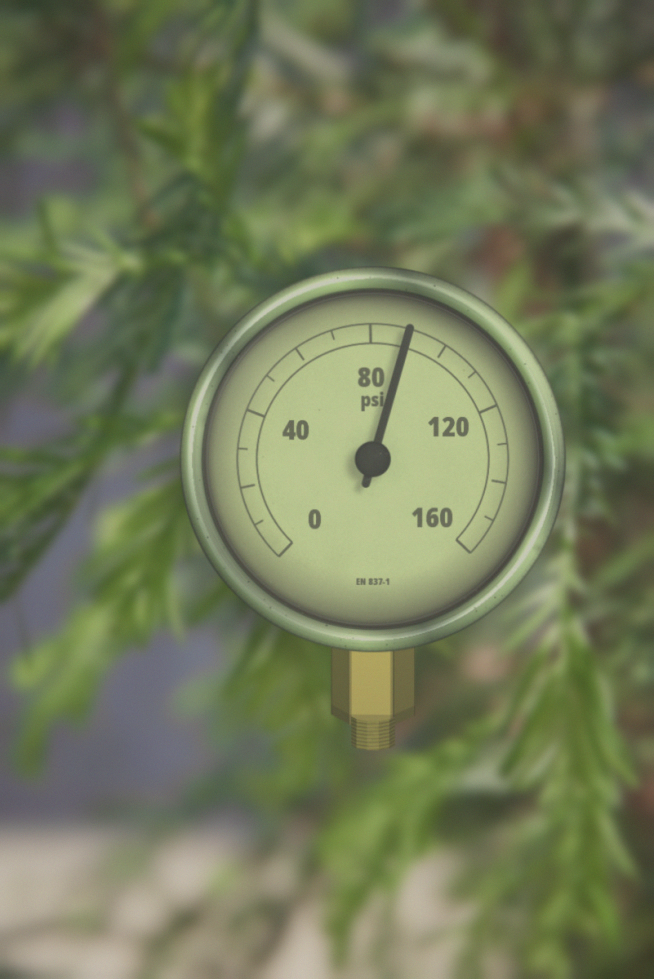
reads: 90
